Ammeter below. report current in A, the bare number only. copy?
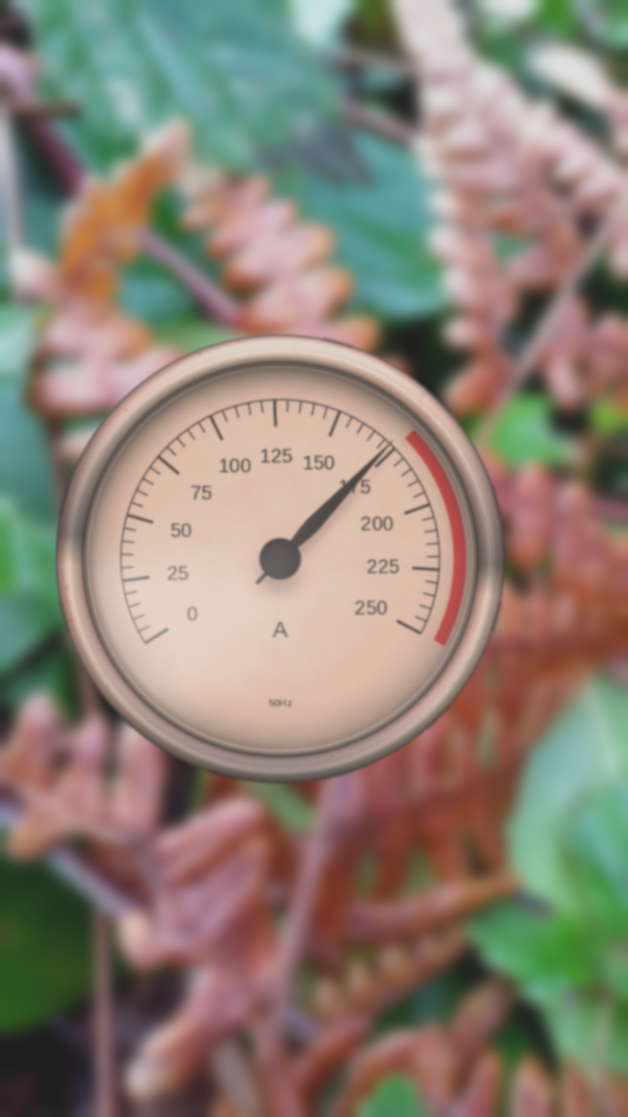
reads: 172.5
